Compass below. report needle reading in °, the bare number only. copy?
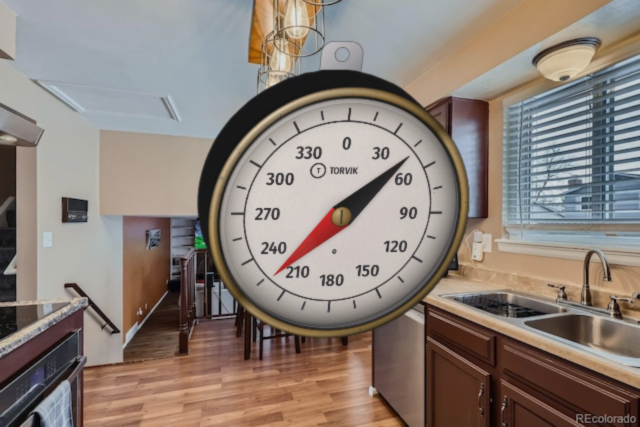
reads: 225
